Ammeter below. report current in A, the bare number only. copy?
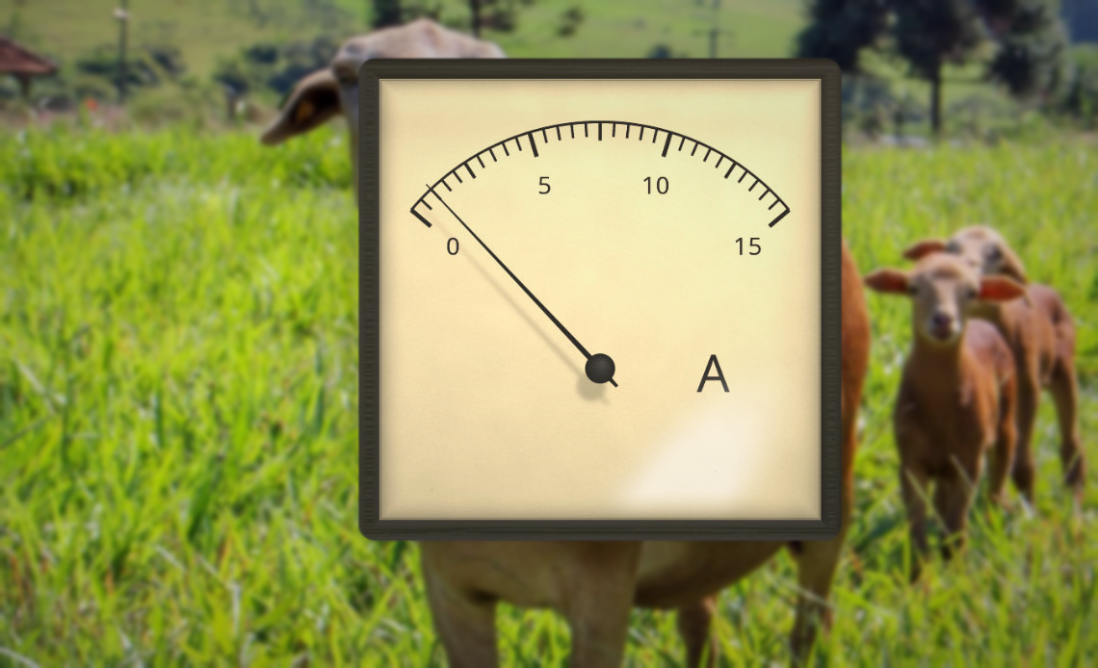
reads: 1
